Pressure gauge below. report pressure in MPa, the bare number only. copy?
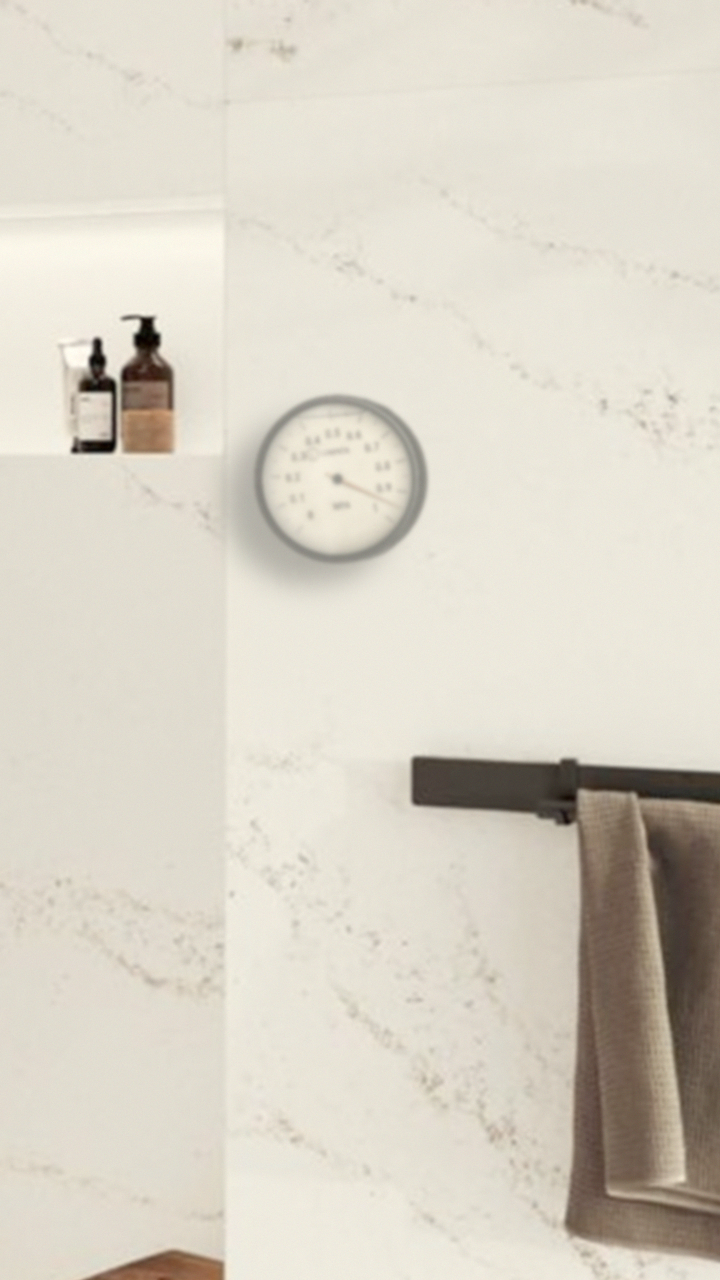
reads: 0.95
